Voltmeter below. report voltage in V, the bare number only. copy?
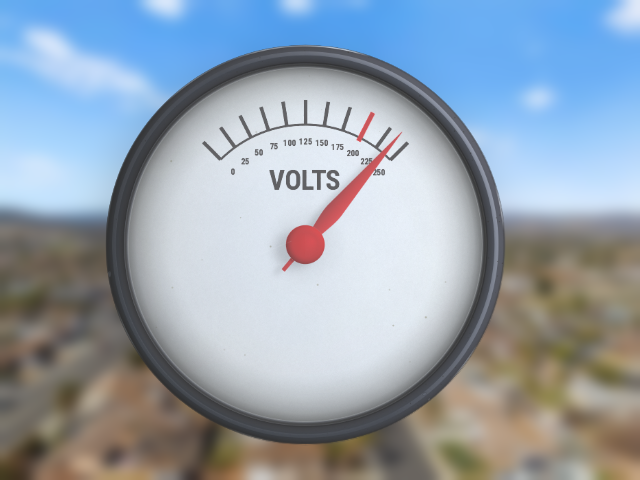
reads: 237.5
